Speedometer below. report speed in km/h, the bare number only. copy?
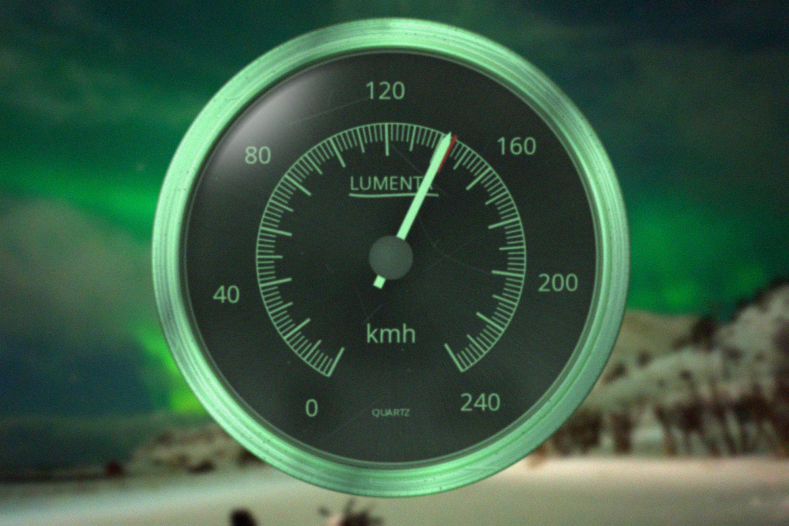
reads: 142
